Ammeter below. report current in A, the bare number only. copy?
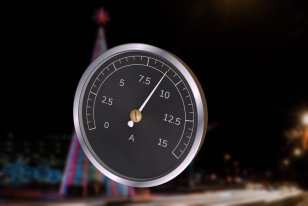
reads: 9
